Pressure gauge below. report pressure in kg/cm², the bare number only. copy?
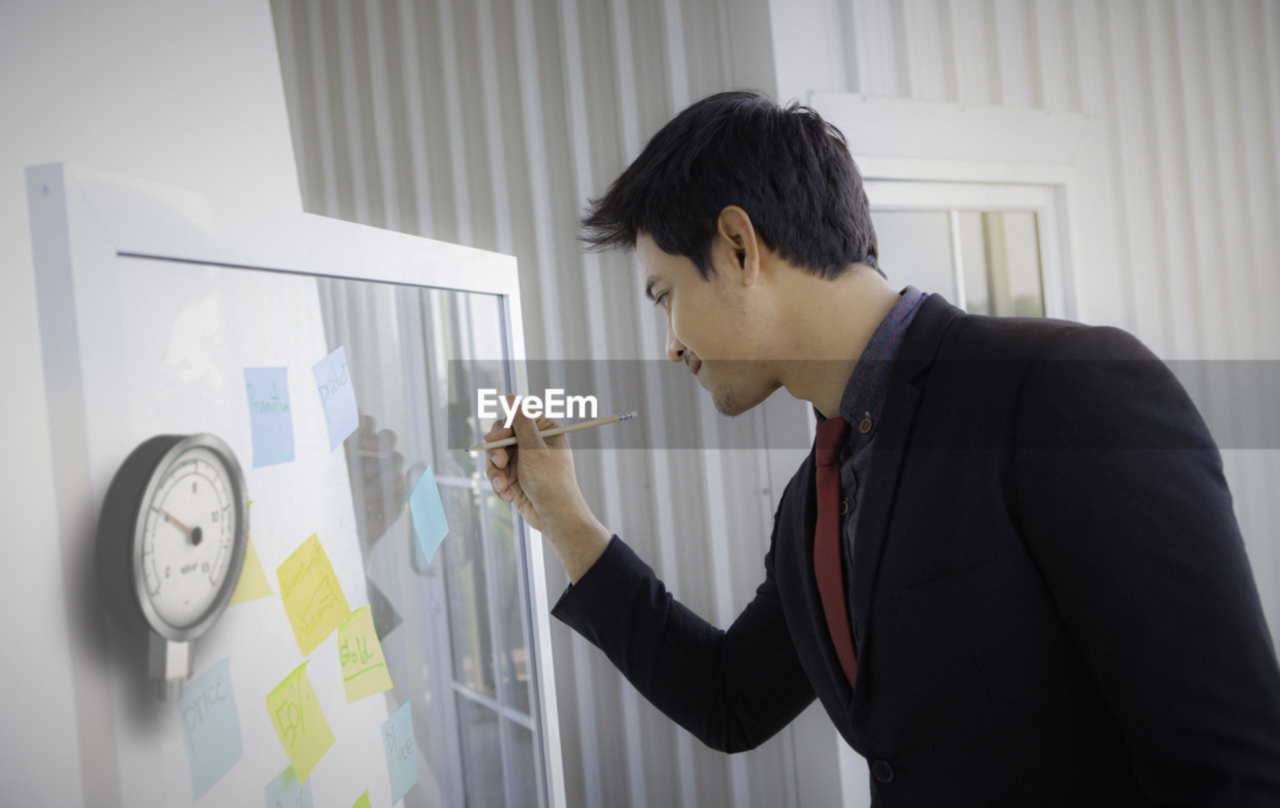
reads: 4
